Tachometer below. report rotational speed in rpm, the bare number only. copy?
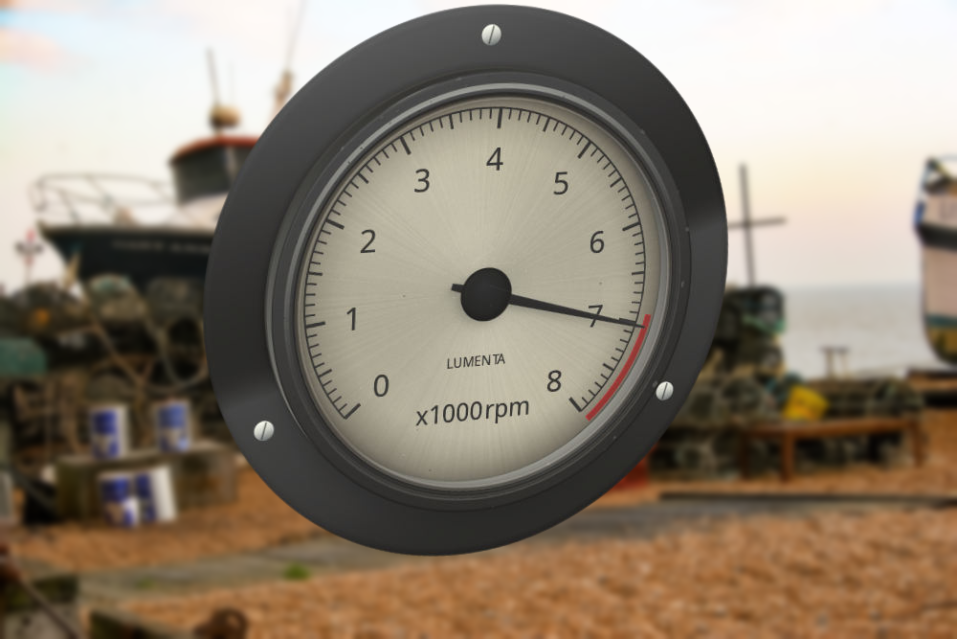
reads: 7000
